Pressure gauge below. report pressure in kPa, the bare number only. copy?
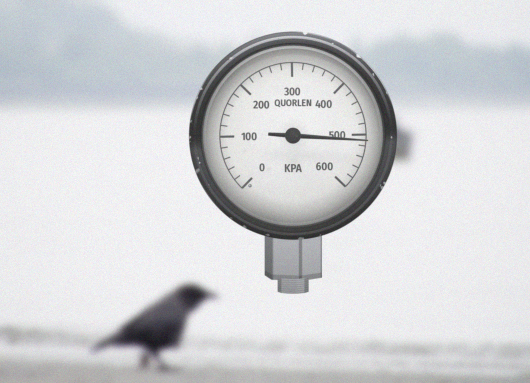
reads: 510
